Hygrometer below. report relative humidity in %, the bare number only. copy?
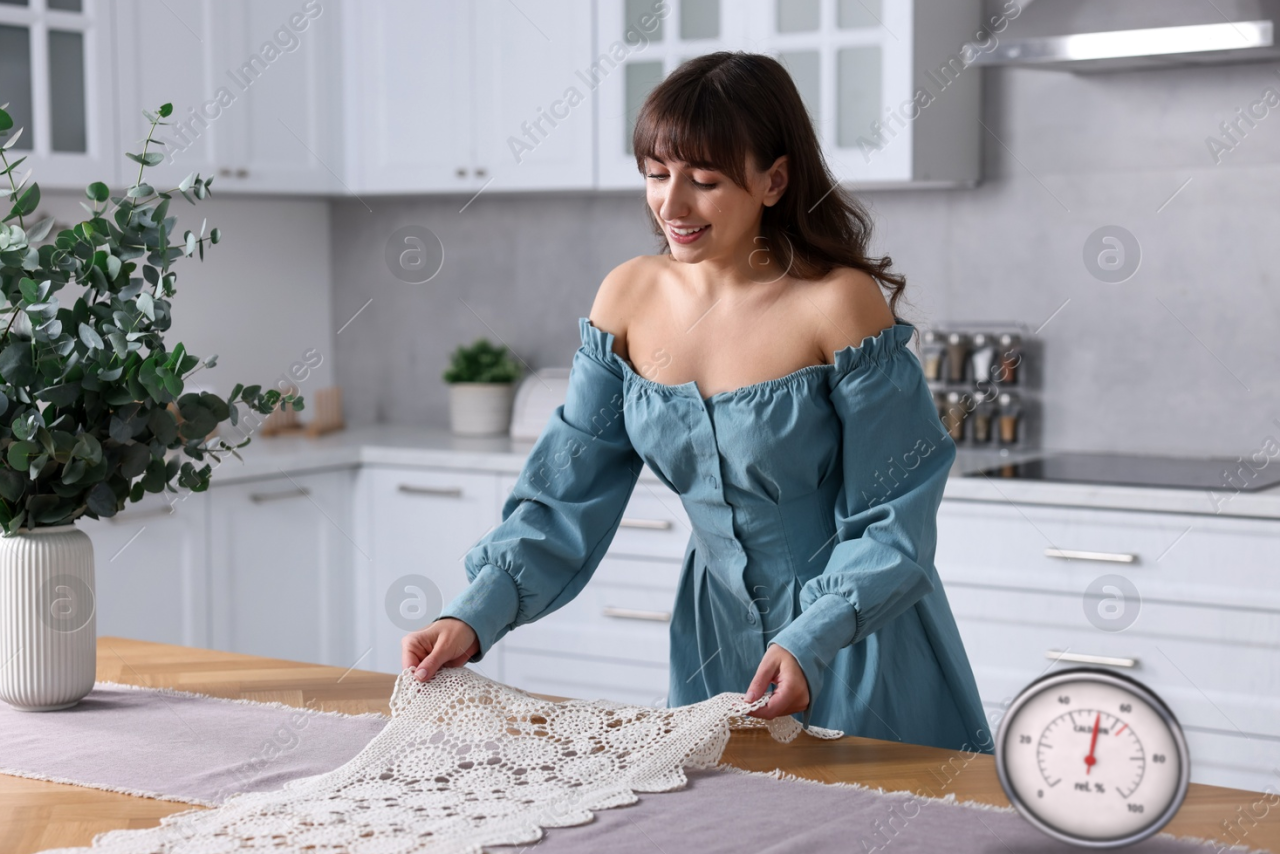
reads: 52
